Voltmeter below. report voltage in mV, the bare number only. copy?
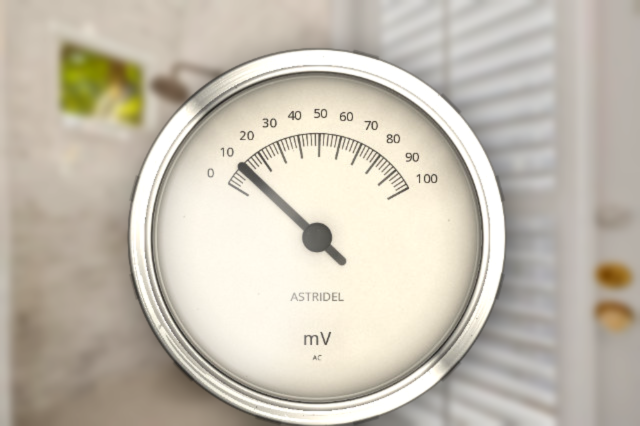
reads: 10
